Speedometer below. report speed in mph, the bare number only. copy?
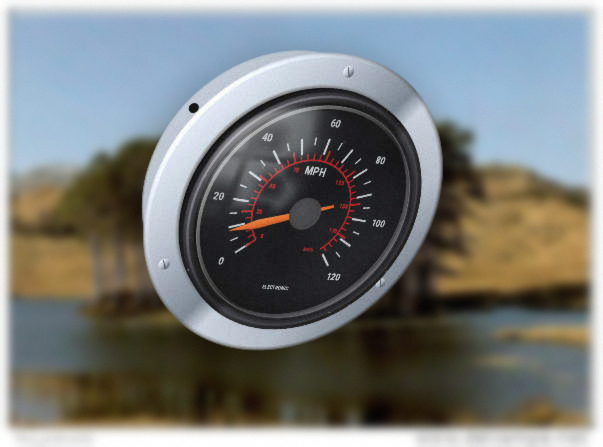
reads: 10
